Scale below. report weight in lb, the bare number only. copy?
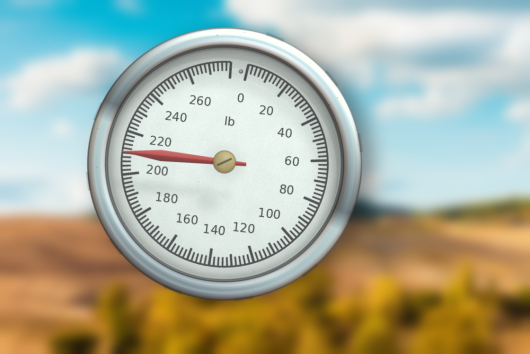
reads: 210
